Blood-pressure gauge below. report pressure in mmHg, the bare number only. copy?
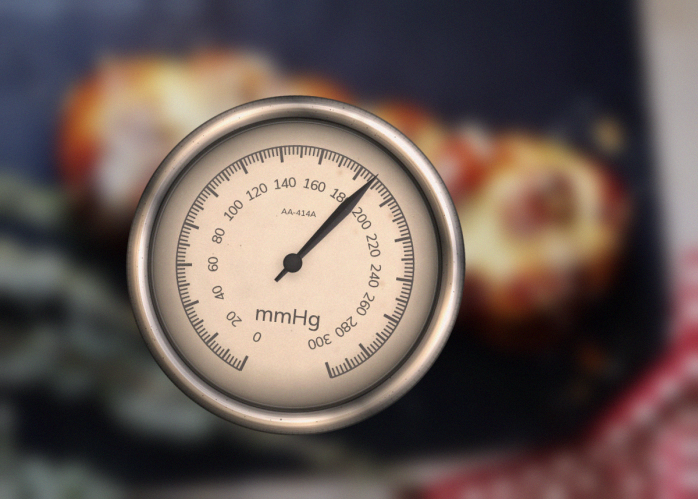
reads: 188
